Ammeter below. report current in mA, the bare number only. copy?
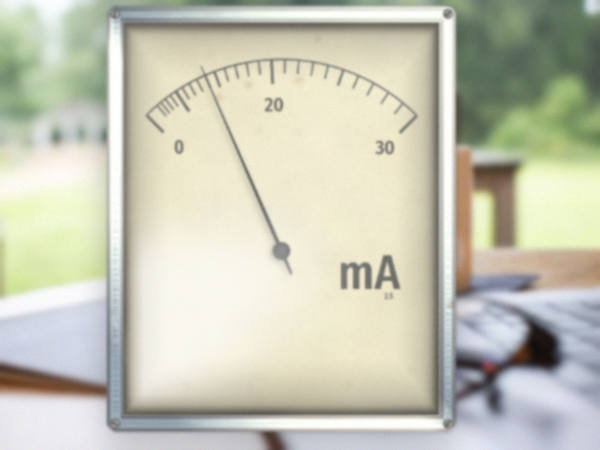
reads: 14
